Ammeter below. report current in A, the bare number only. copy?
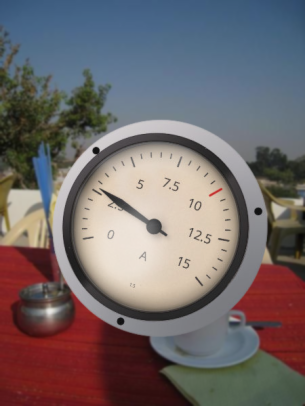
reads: 2.75
